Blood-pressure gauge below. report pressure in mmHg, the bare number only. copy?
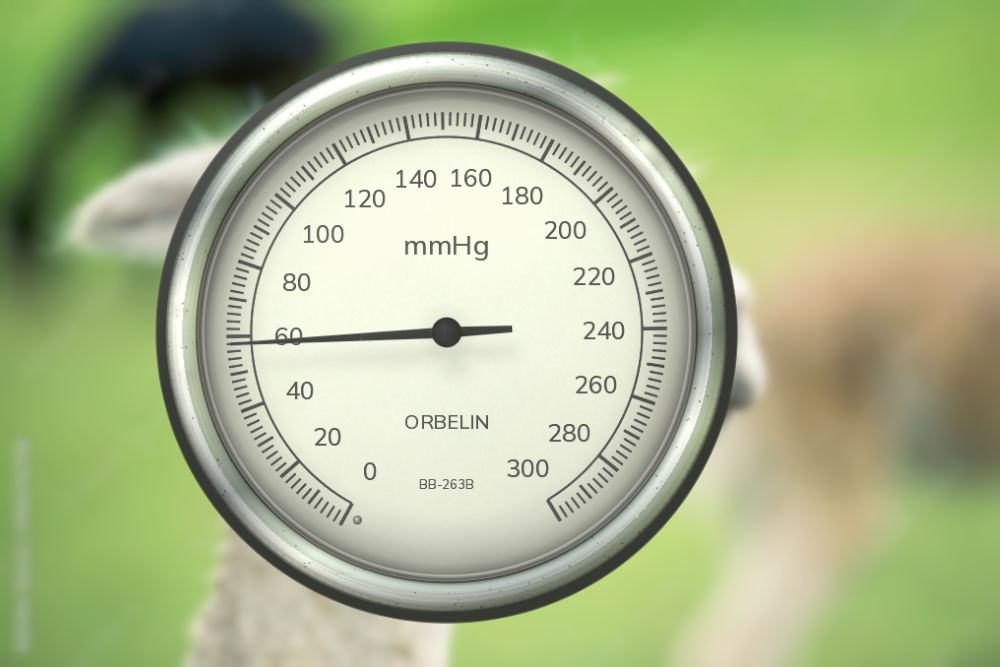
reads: 58
